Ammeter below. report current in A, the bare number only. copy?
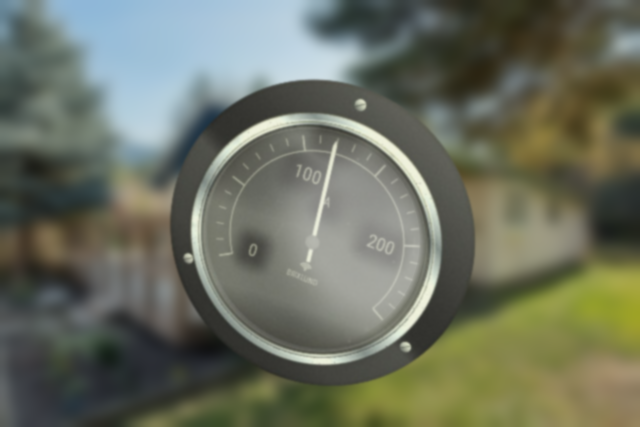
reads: 120
